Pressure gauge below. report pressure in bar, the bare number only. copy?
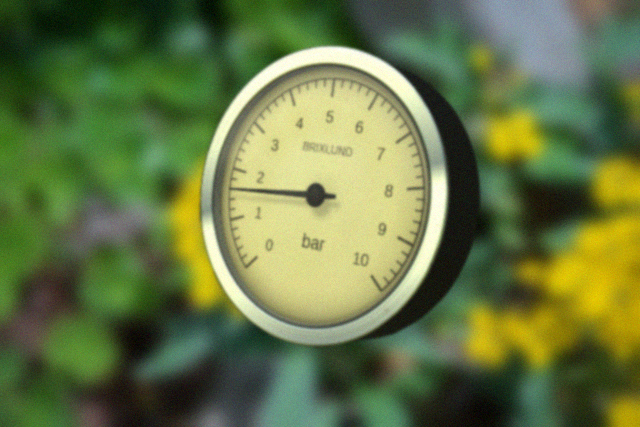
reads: 1.6
